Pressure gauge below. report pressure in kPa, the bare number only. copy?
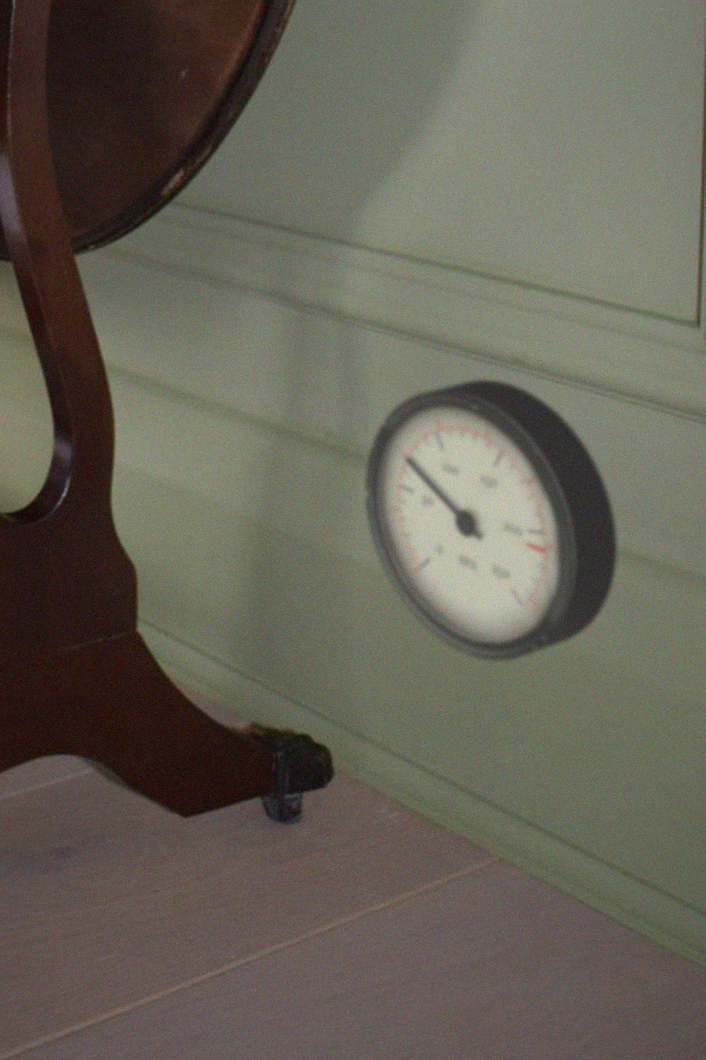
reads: 70
